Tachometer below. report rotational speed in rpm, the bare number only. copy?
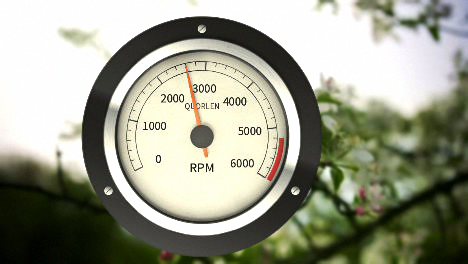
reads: 2600
